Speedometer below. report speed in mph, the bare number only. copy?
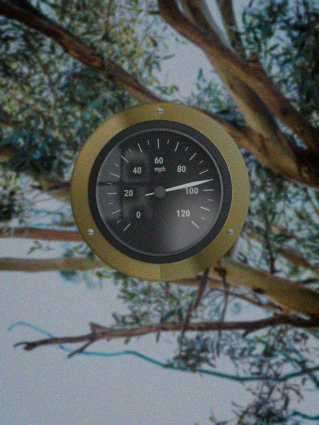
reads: 95
